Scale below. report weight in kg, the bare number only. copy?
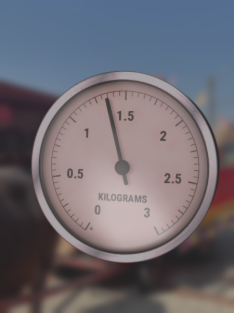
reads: 1.35
